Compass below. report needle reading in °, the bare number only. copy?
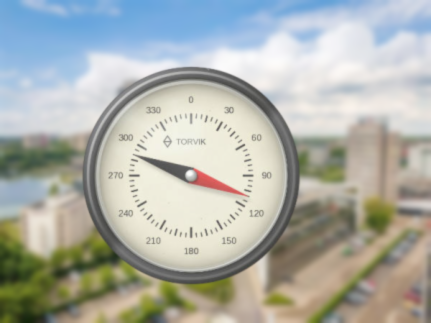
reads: 110
